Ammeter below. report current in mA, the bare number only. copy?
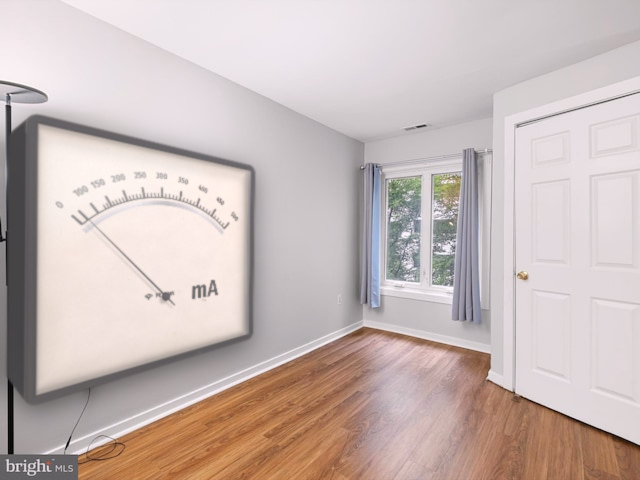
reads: 50
